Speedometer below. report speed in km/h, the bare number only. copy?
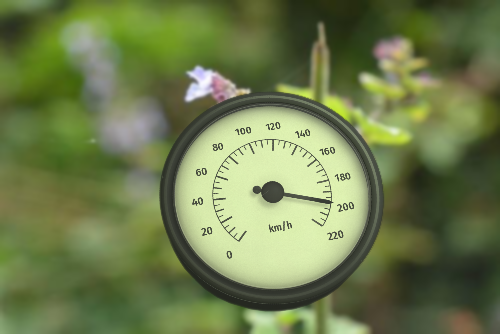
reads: 200
